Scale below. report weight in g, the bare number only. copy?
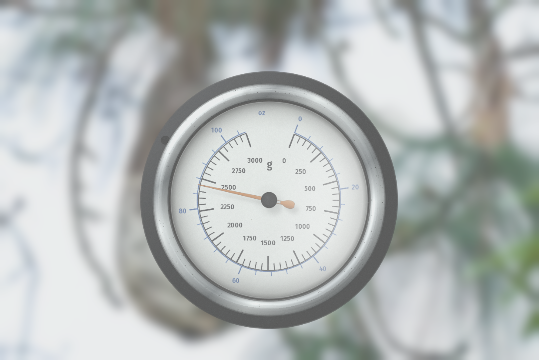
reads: 2450
